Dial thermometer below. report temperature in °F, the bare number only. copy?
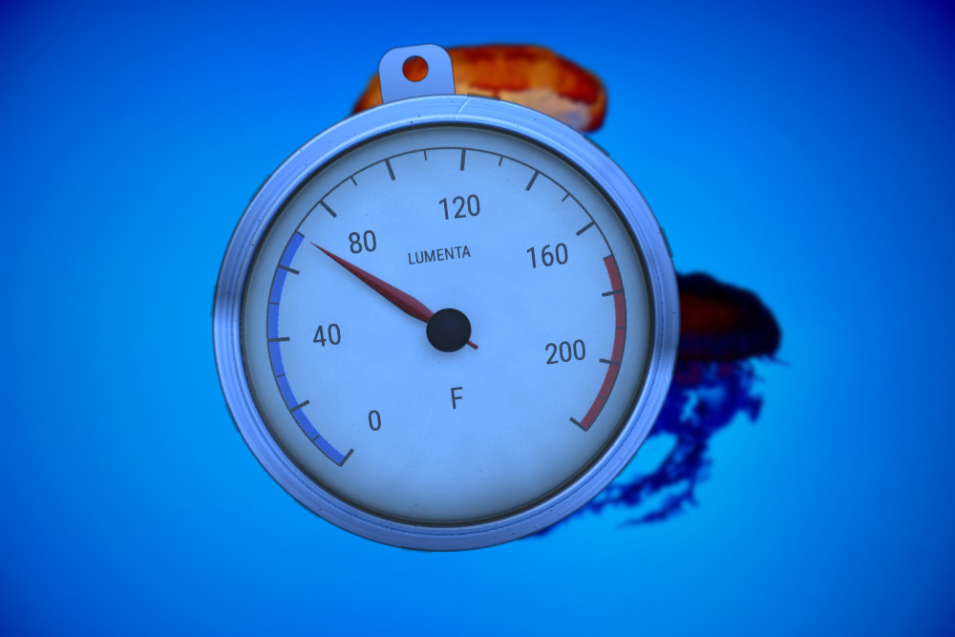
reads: 70
